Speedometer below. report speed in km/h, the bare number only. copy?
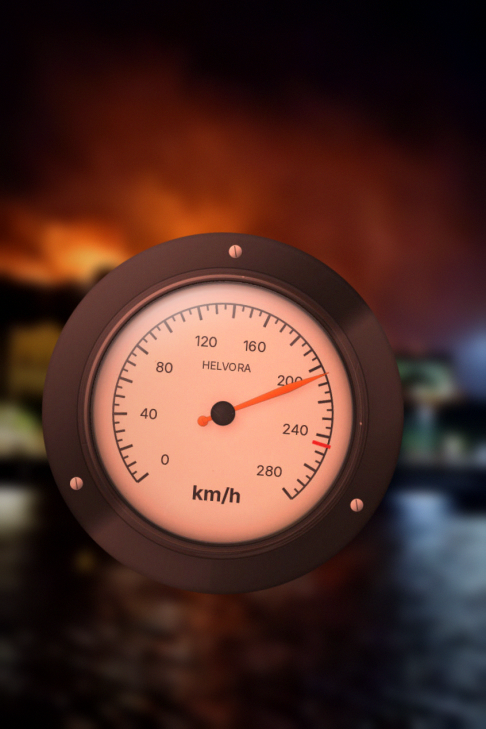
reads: 205
